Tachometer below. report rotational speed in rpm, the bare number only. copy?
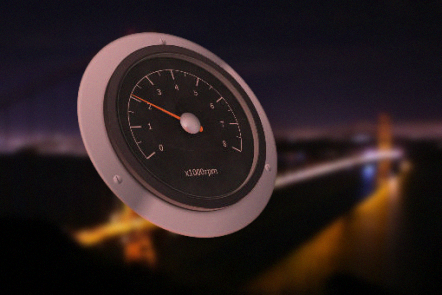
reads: 2000
